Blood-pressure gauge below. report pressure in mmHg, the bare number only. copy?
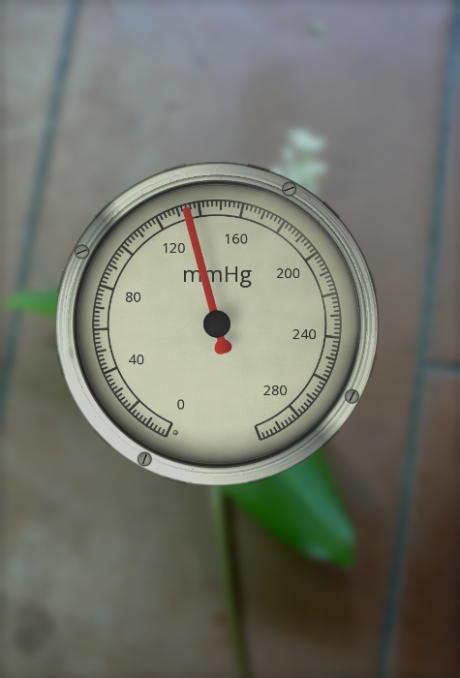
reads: 134
